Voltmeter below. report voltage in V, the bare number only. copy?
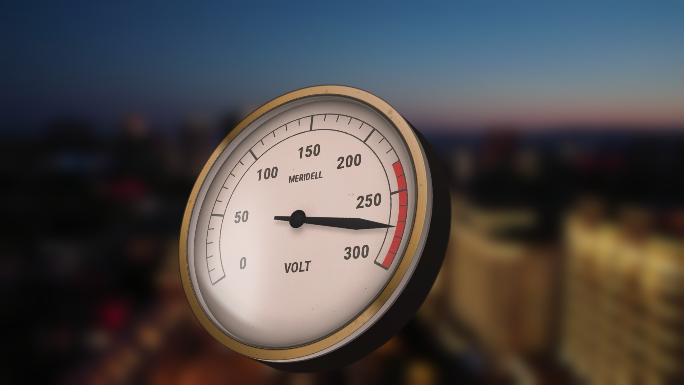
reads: 275
